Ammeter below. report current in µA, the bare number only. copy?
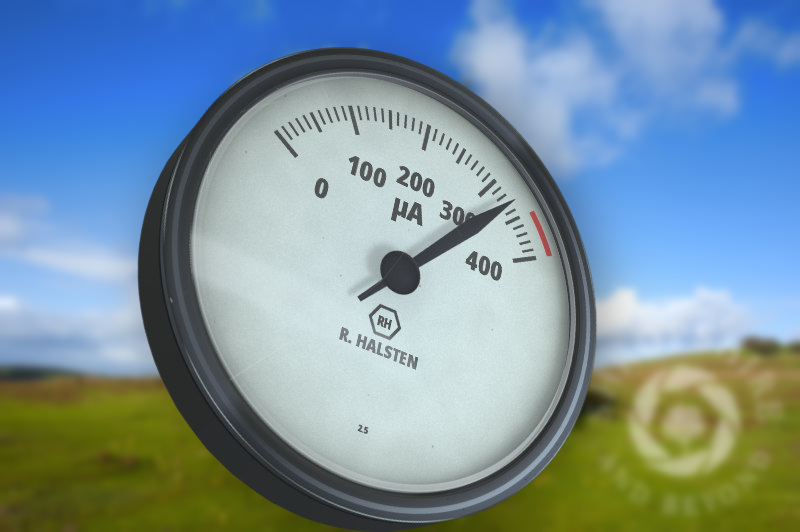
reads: 330
